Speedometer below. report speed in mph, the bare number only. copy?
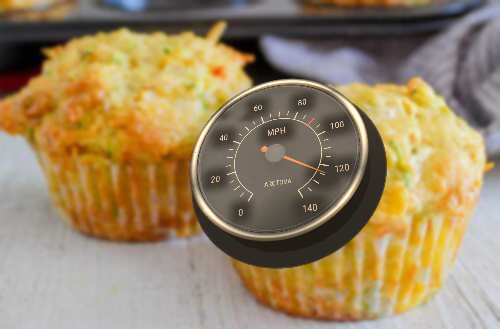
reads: 125
